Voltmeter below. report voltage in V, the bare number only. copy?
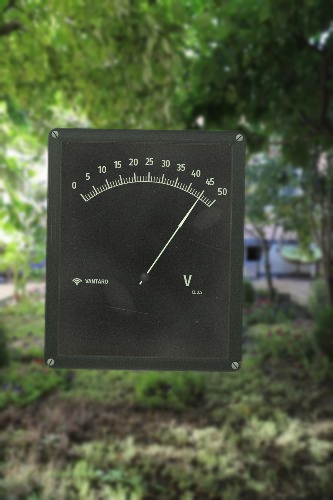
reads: 45
